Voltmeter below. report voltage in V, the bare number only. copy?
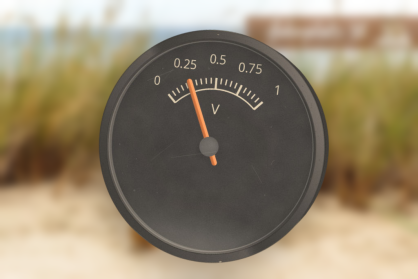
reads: 0.25
